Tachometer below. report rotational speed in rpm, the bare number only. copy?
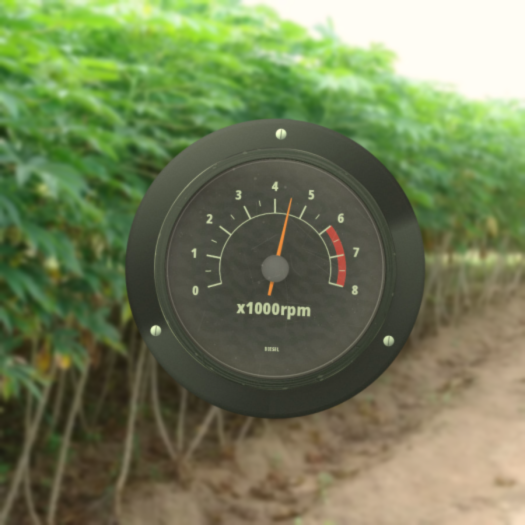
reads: 4500
